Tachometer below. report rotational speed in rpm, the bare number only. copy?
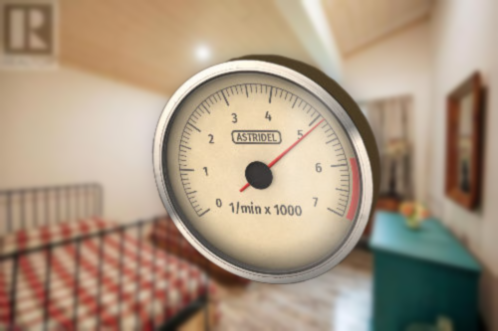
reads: 5100
